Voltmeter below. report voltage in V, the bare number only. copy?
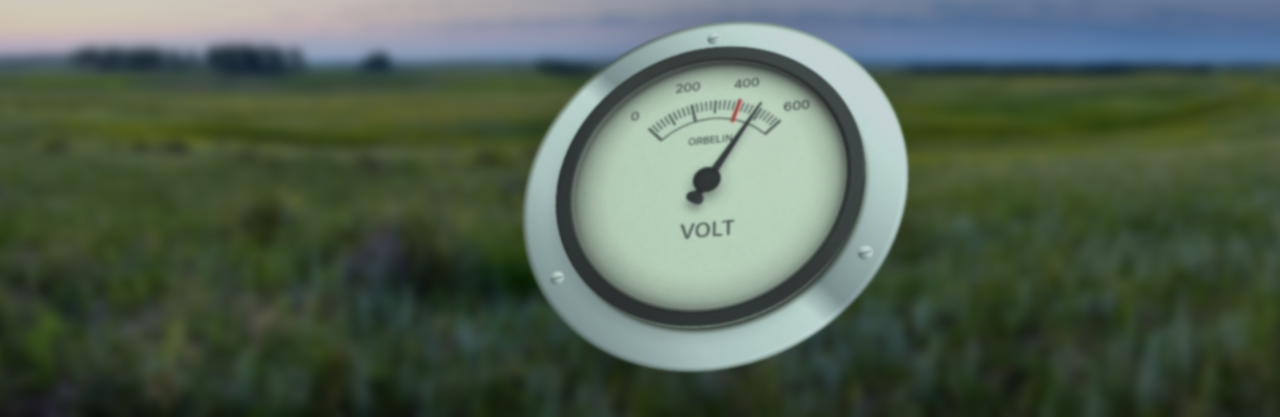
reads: 500
